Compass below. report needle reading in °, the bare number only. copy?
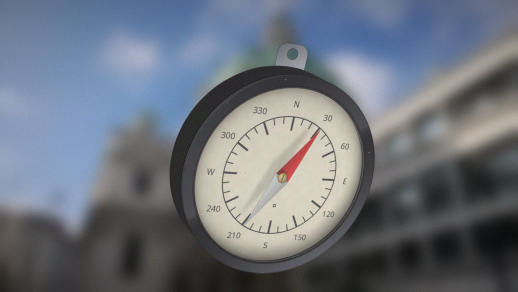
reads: 30
